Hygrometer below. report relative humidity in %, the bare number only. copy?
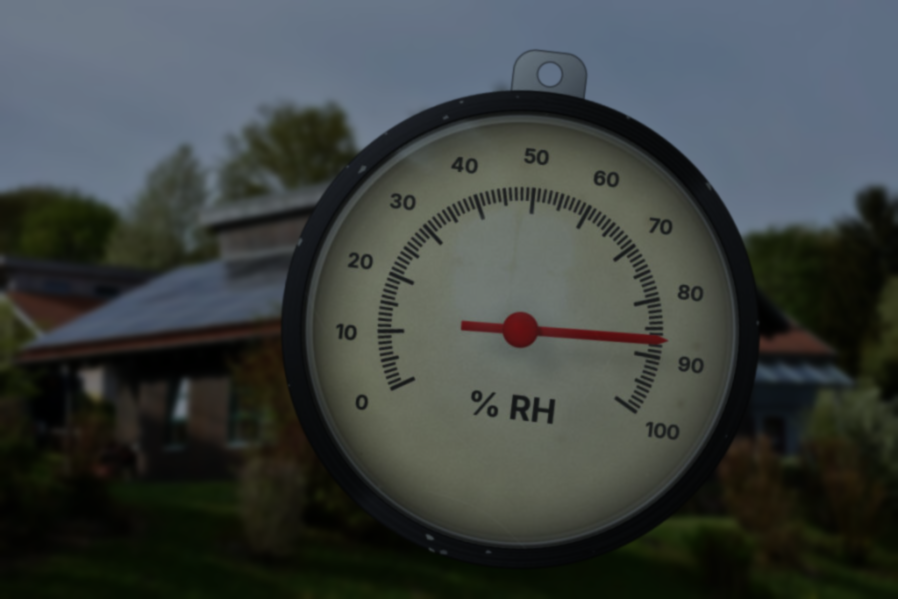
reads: 87
